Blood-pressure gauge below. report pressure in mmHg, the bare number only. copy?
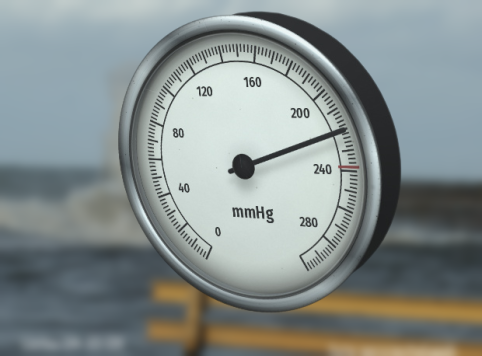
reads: 220
